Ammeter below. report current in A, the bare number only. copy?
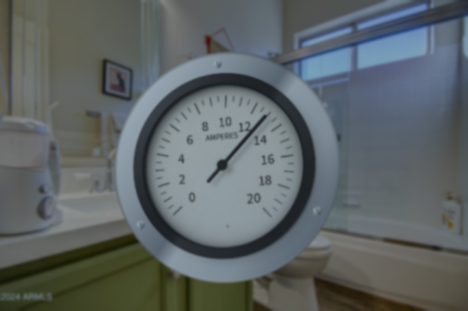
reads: 13
